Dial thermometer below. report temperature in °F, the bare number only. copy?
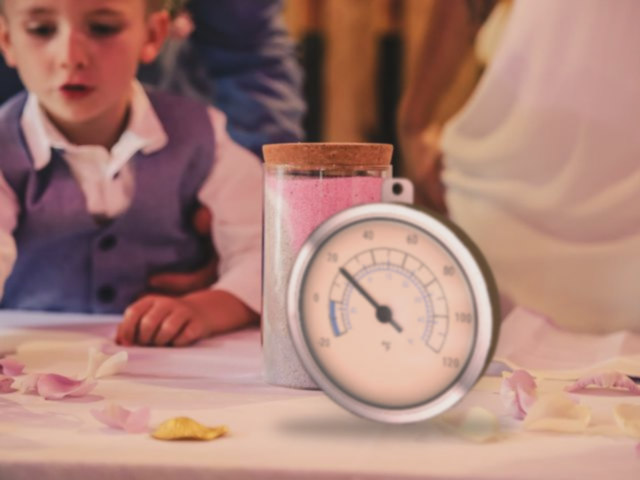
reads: 20
